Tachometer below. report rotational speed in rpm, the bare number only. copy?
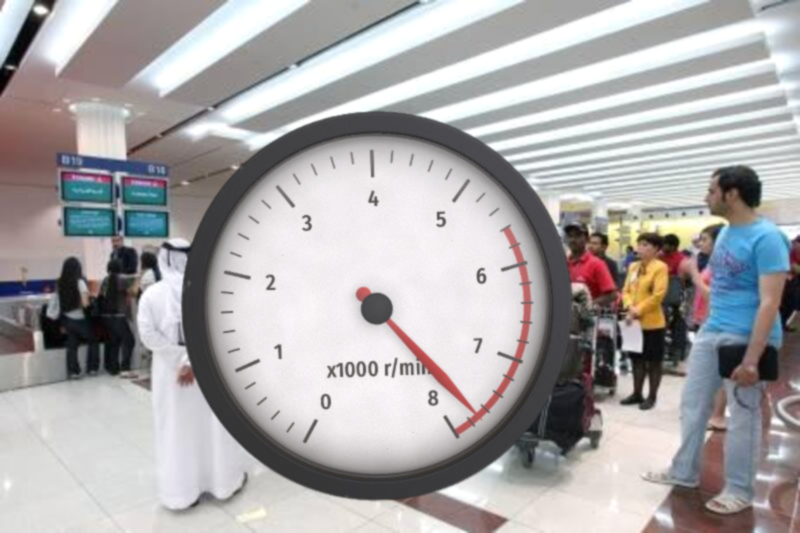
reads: 7700
